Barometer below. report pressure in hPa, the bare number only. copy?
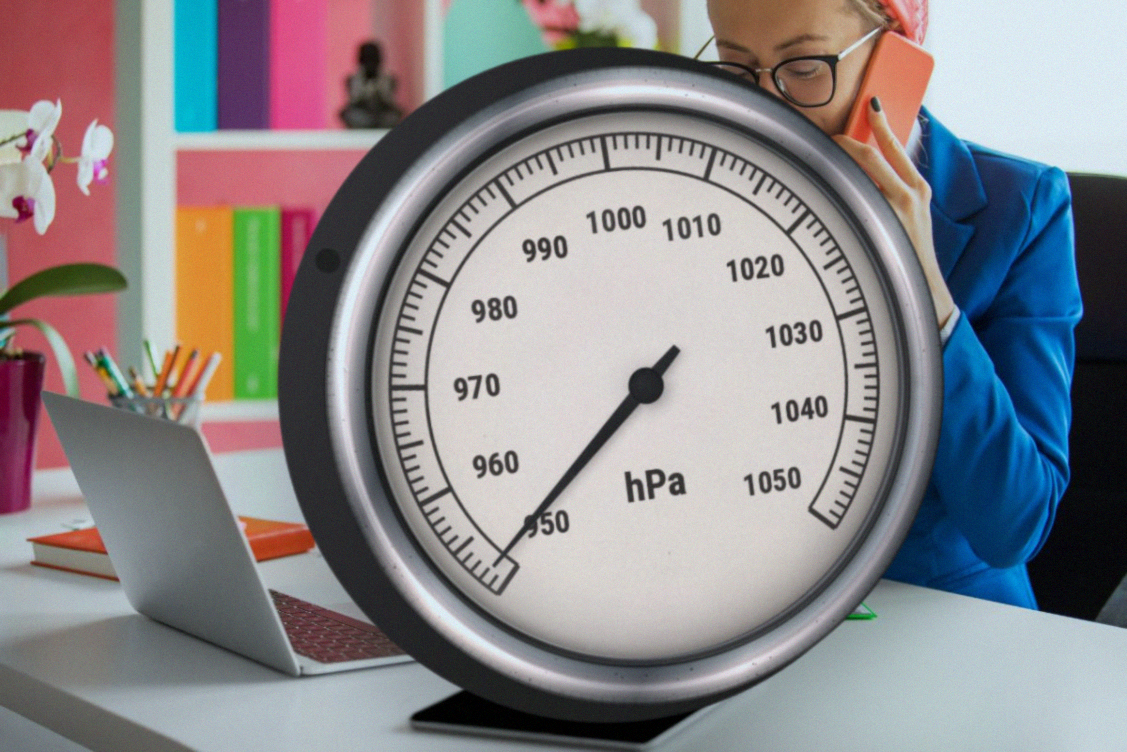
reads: 952
